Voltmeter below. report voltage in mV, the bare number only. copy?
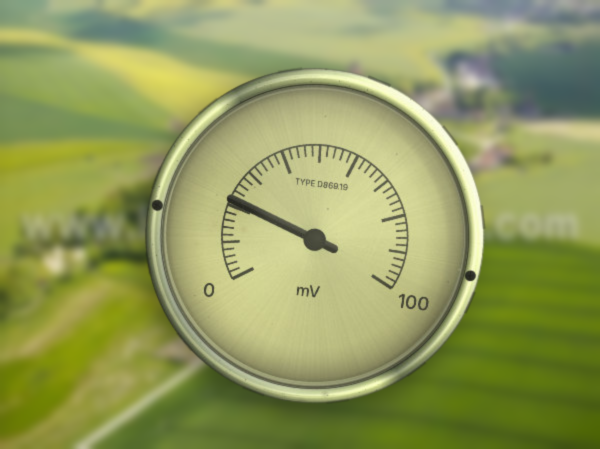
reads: 22
